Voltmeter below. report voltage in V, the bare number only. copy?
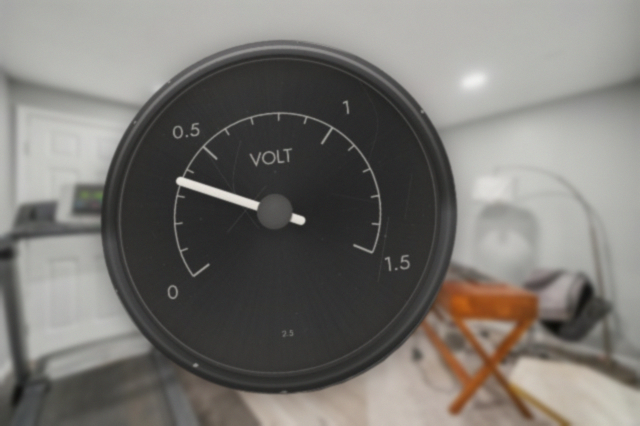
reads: 0.35
